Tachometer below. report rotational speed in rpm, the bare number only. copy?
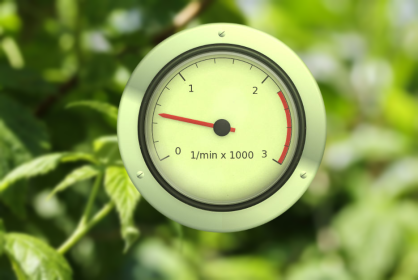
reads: 500
